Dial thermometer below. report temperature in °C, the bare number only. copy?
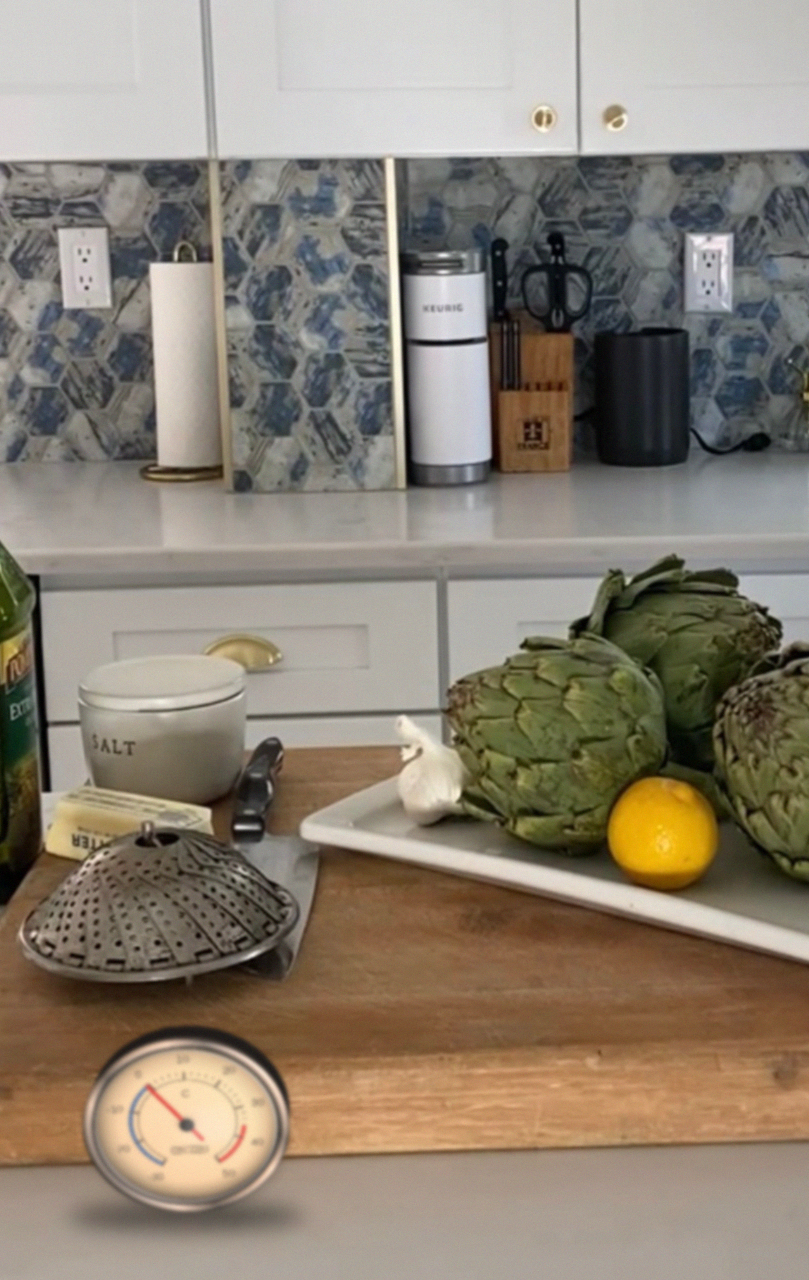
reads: 0
